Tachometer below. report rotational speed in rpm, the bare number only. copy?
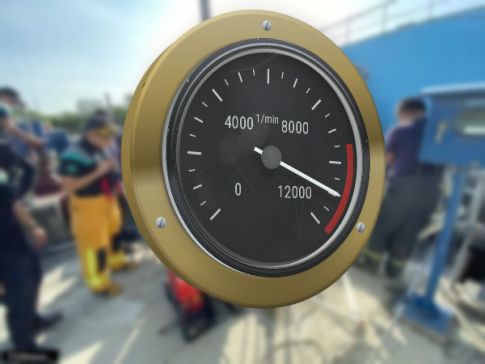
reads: 11000
